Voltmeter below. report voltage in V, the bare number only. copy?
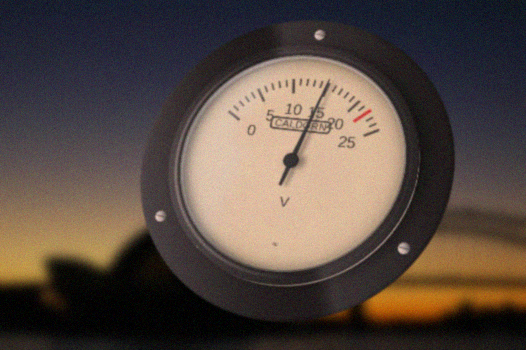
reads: 15
